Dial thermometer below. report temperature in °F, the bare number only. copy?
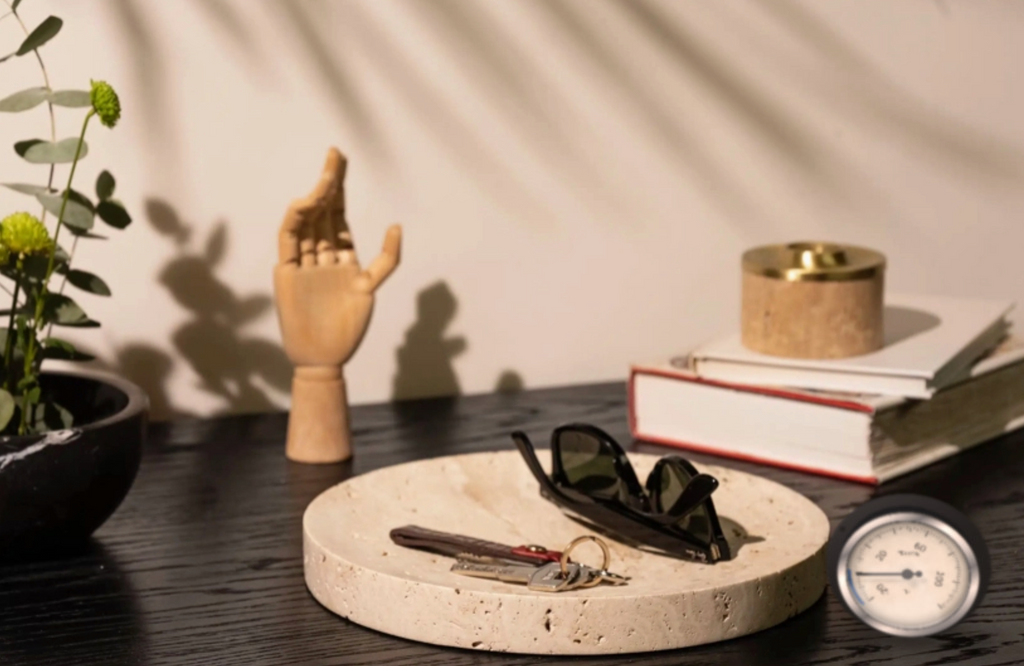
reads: 0
